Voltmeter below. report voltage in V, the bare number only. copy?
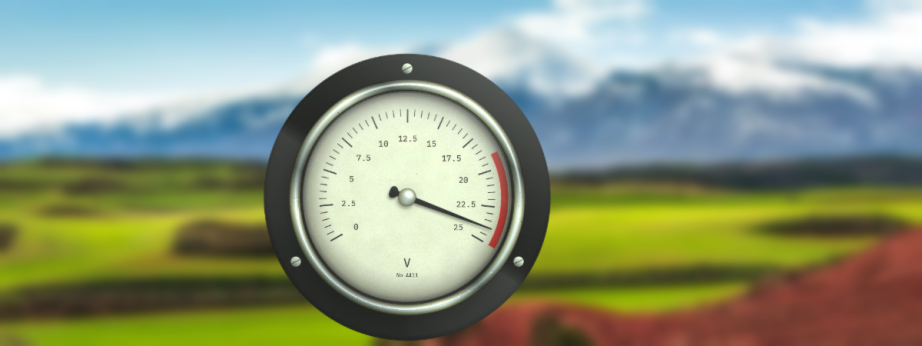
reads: 24
